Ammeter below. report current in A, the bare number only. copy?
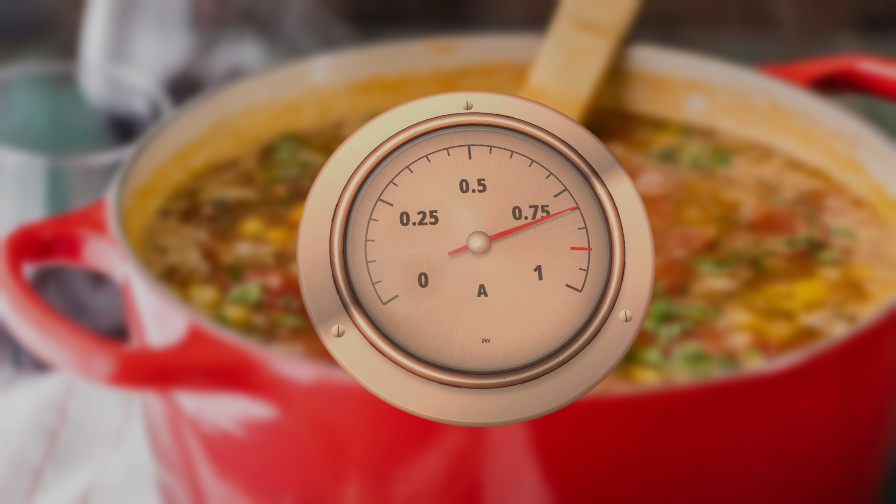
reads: 0.8
